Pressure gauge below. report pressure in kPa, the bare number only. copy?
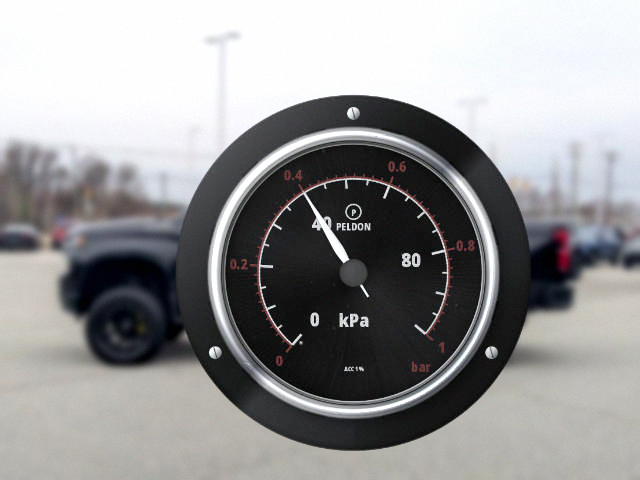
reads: 40
